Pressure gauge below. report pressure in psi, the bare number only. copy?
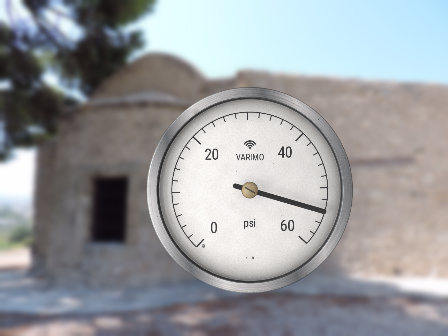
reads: 54
